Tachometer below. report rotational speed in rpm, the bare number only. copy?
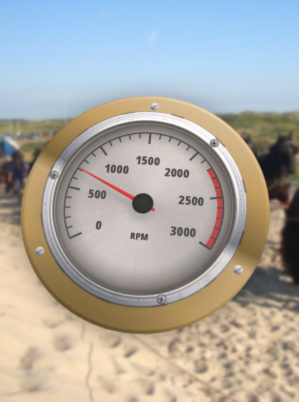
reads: 700
